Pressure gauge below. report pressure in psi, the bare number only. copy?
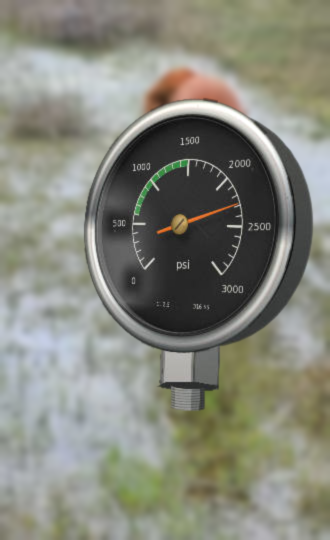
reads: 2300
